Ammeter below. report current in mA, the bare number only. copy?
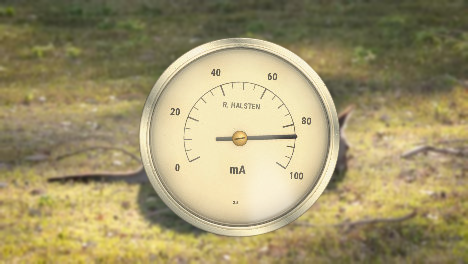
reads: 85
